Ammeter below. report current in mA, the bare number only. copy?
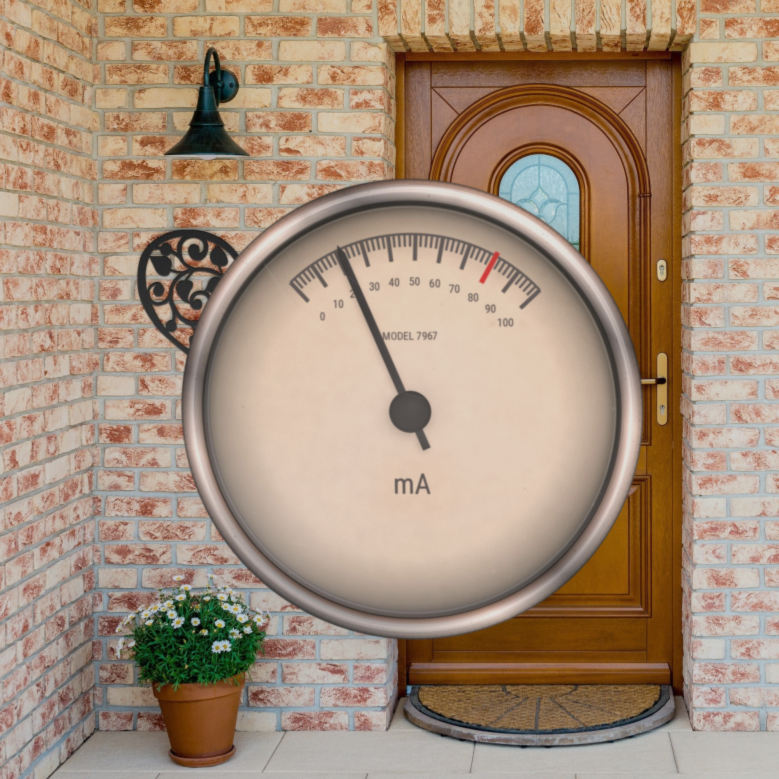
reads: 22
